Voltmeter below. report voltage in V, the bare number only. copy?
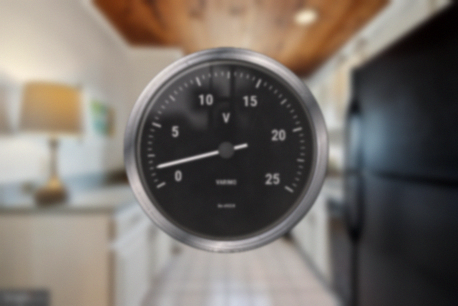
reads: 1.5
